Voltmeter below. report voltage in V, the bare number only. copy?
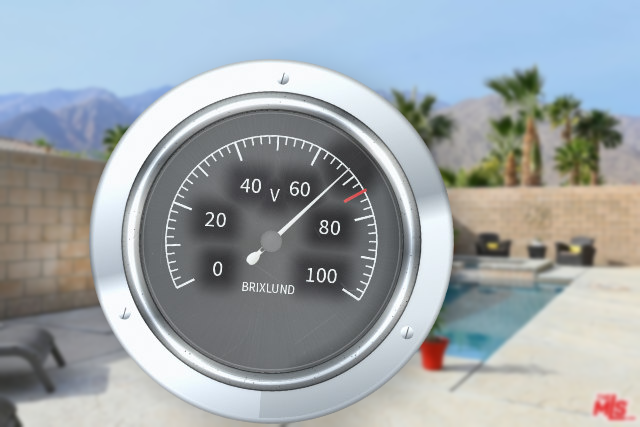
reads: 68
